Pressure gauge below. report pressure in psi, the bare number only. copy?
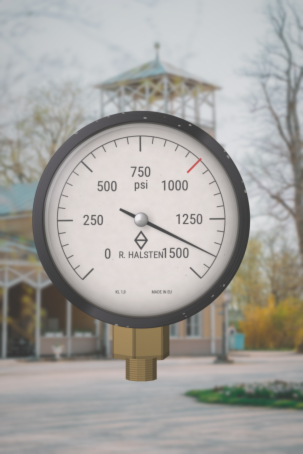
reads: 1400
